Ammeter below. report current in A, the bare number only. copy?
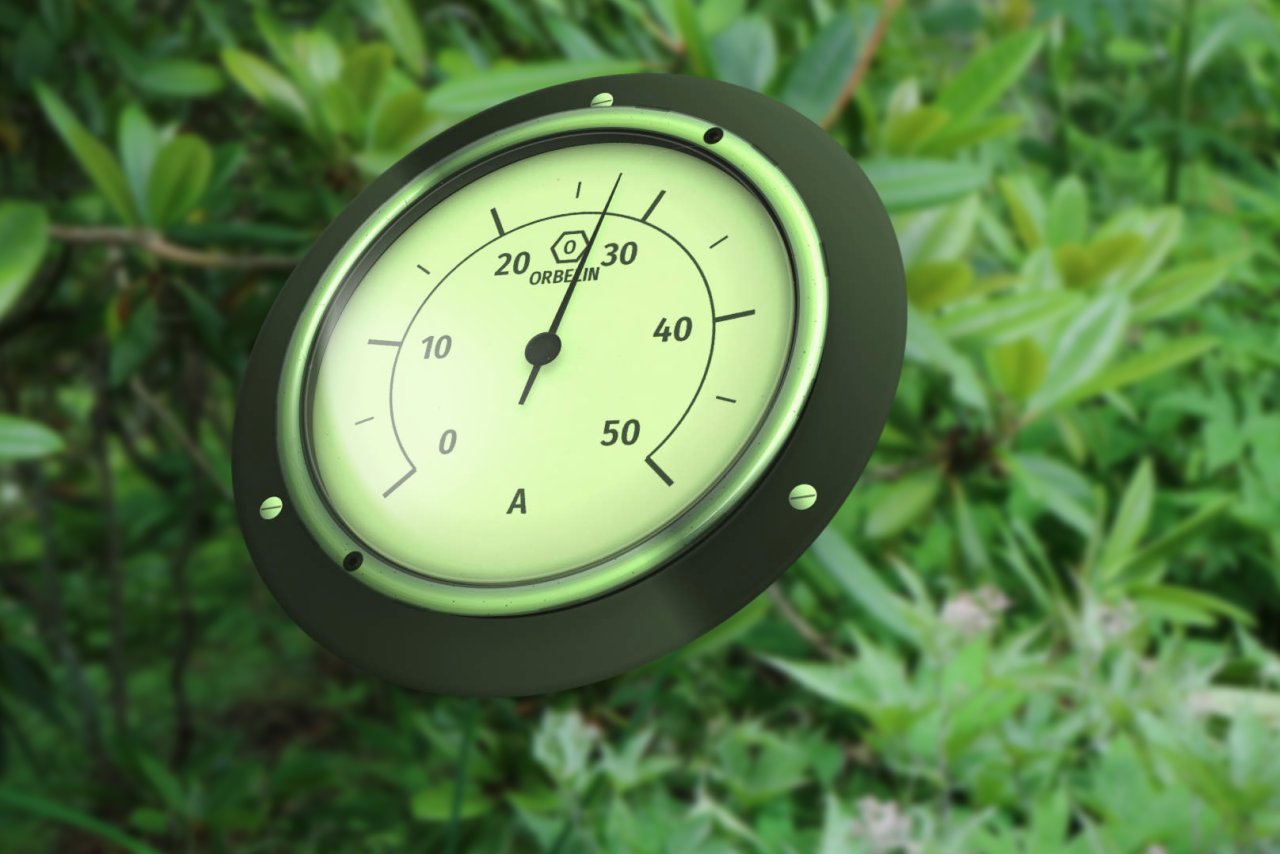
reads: 27.5
